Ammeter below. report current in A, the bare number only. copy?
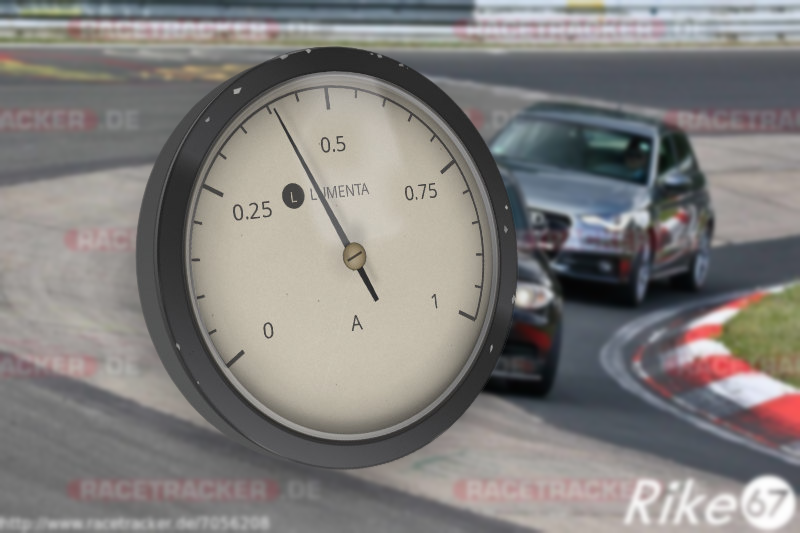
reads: 0.4
